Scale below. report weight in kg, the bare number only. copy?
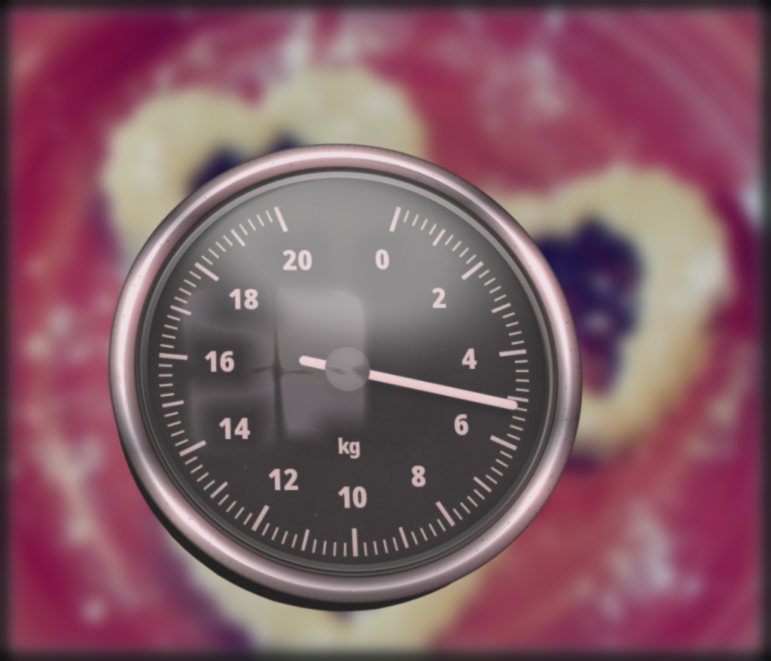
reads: 5.2
